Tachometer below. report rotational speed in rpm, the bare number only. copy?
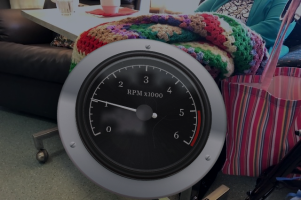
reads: 1000
